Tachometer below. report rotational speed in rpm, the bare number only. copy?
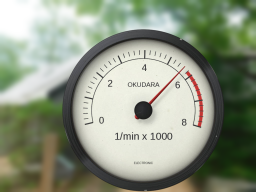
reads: 5600
